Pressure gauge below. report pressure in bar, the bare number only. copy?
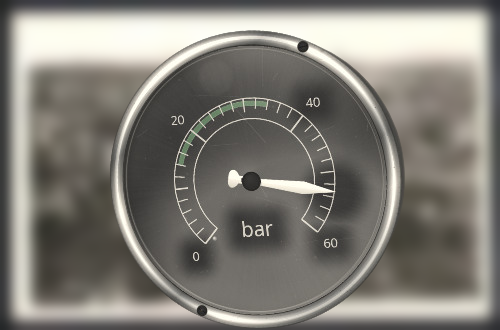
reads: 53
